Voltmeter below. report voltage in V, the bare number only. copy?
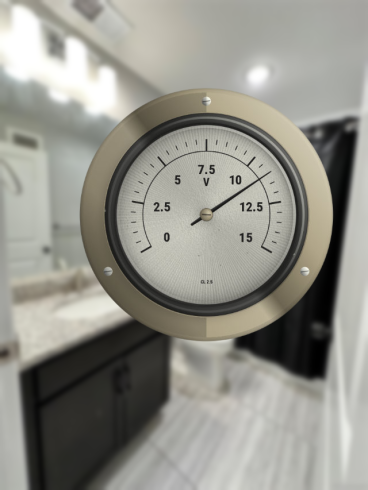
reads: 11
